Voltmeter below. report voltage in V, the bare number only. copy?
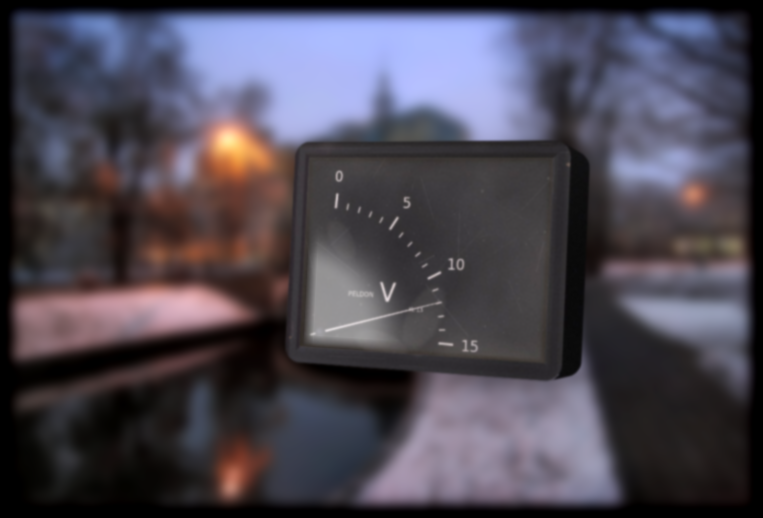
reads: 12
